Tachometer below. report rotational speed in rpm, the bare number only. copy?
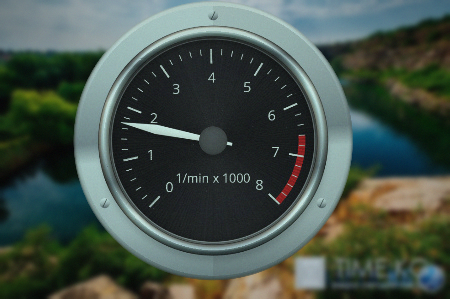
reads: 1700
